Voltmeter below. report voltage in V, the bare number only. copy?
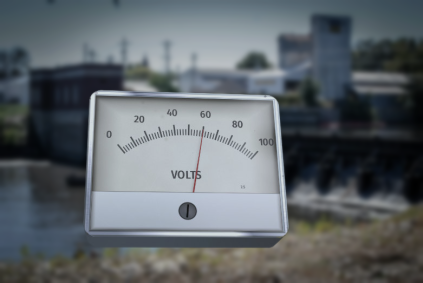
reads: 60
